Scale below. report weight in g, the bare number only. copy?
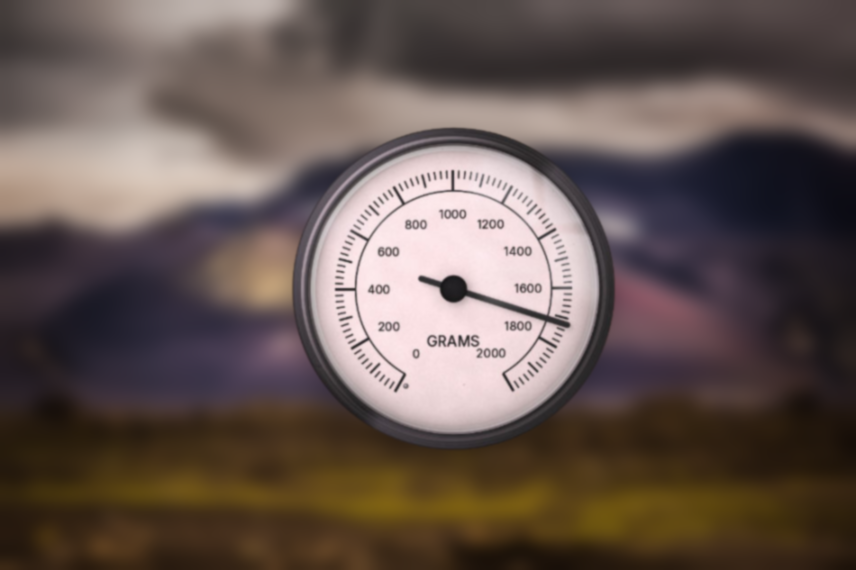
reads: 1720
